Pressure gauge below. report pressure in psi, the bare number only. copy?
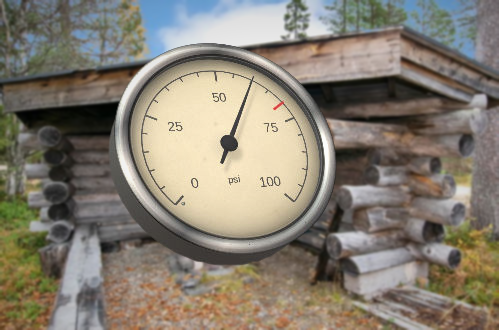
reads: 60
